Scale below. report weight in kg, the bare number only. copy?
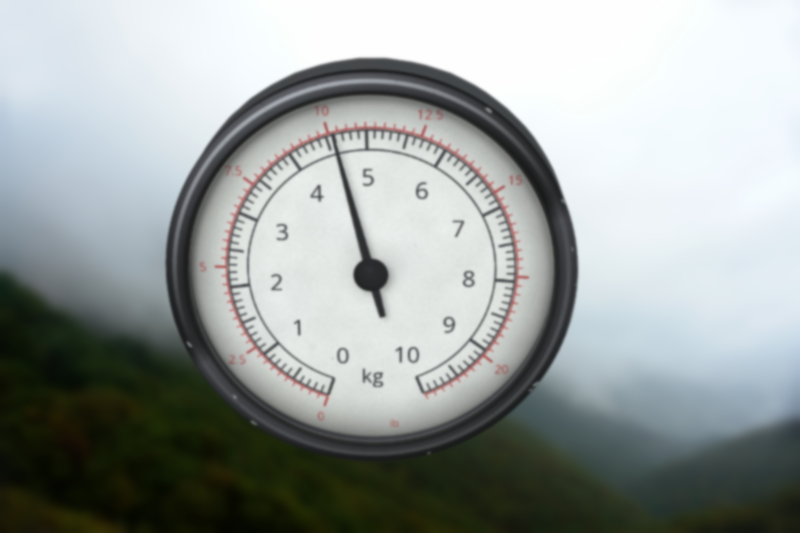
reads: 4.6
